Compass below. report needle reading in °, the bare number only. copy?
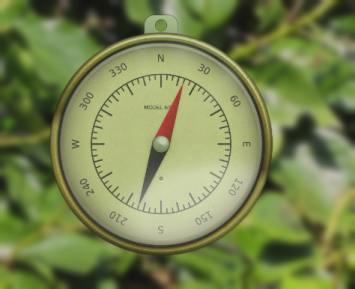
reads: 20
